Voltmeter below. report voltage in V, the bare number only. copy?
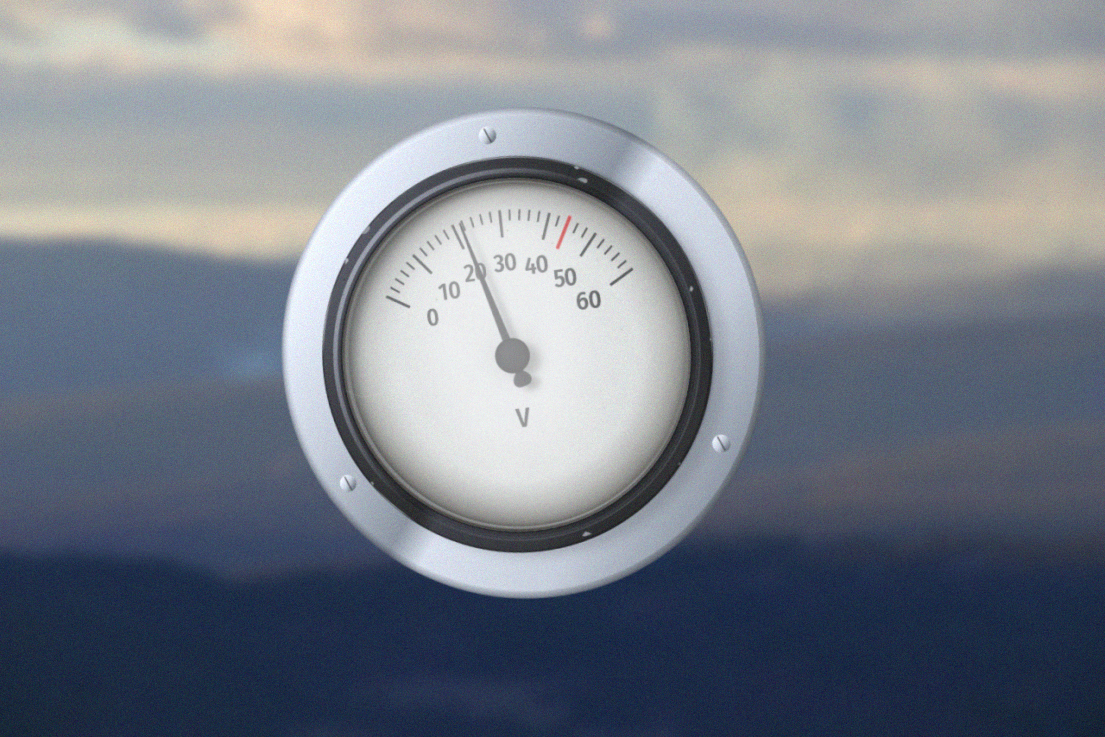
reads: 22
